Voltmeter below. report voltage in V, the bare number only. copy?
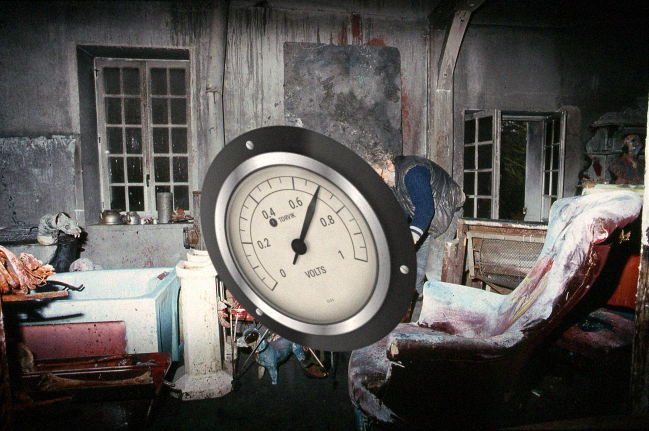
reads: 0.7
